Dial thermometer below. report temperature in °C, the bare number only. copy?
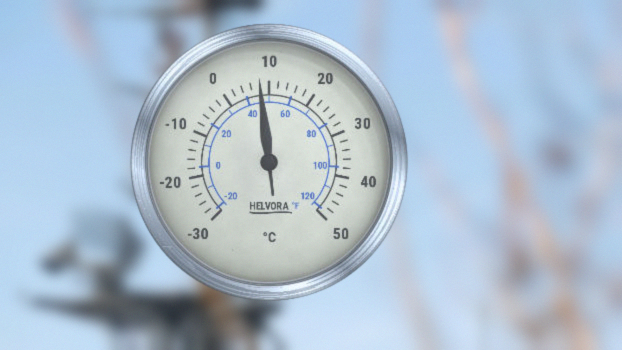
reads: 8
